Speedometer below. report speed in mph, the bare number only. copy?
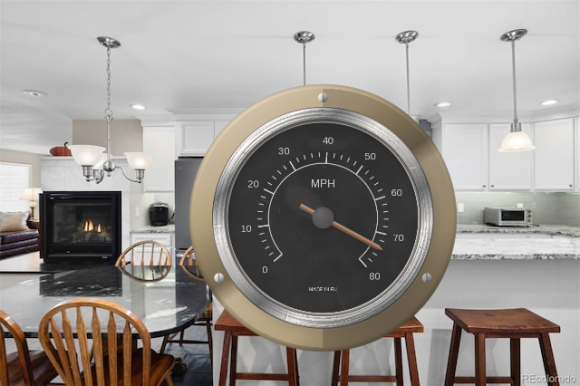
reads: 74
